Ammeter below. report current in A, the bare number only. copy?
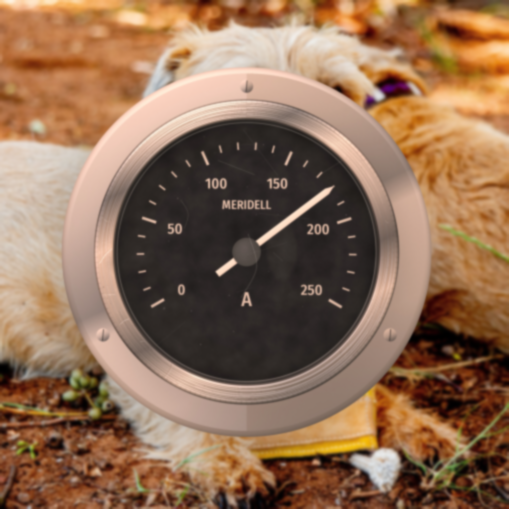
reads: 180
